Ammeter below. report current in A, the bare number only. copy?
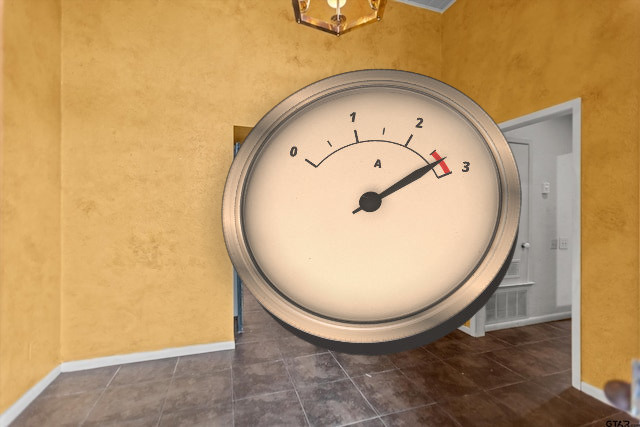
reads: 2.75
